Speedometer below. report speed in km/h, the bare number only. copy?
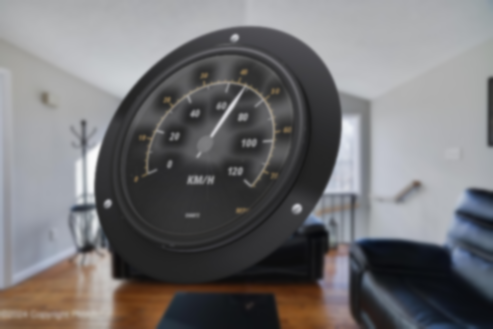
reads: 70
